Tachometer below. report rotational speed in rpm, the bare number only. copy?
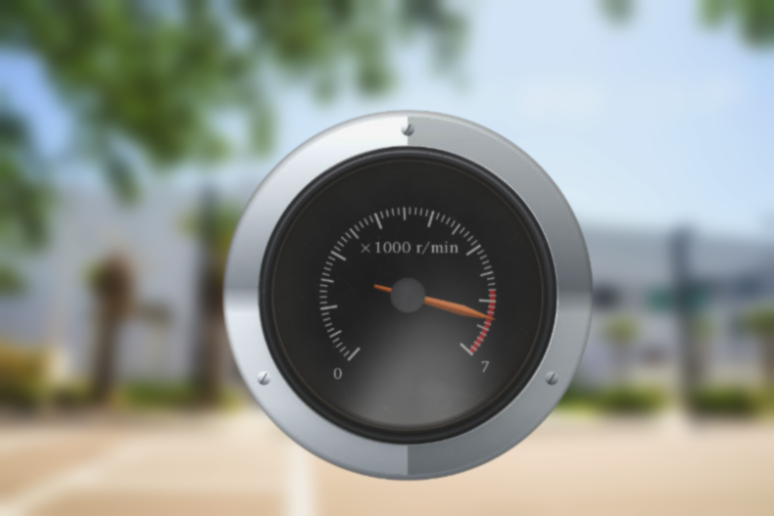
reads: 6300
